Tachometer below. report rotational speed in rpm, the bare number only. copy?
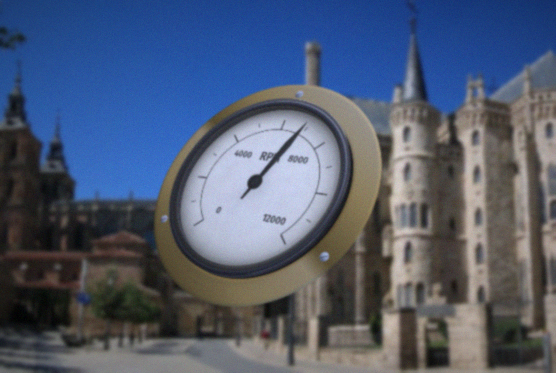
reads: 7000
